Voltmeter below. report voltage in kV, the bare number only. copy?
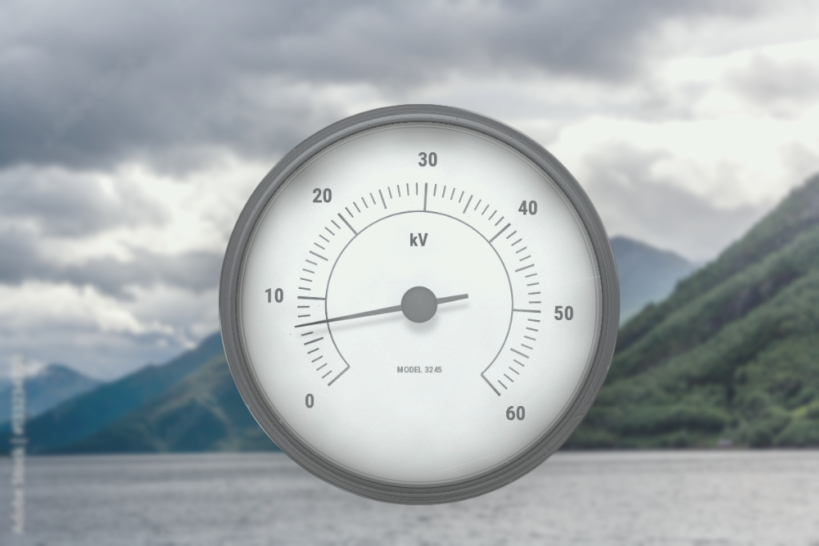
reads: 7
